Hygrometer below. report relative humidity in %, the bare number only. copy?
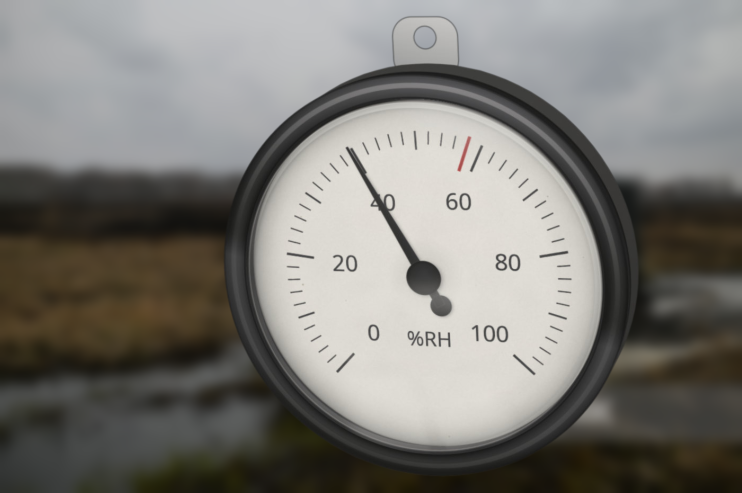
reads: 40
